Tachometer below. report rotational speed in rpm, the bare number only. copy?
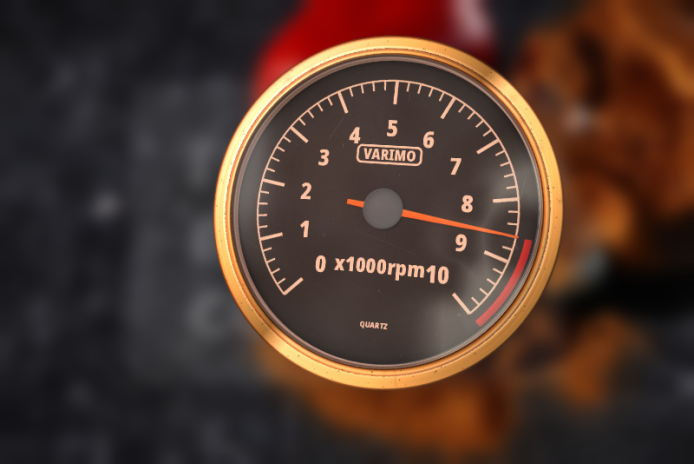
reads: 8600
